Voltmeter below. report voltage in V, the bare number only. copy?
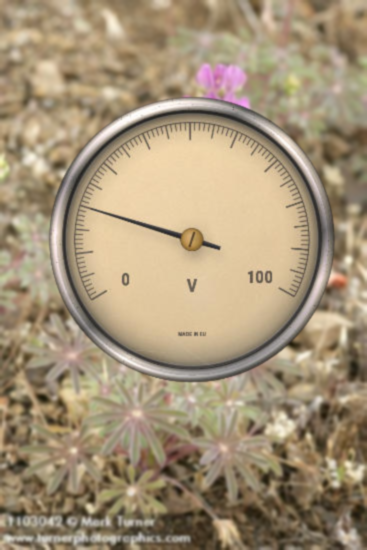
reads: 20
